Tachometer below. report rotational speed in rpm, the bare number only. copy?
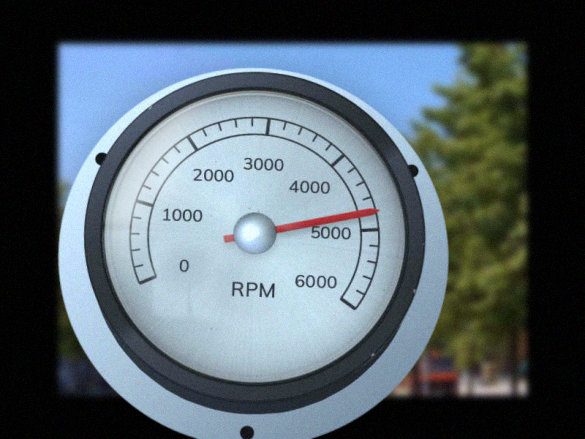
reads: 4800
